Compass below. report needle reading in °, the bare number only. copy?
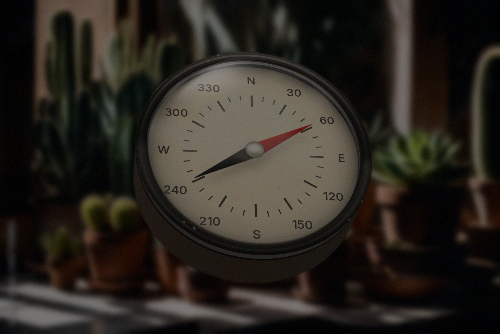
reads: 60
